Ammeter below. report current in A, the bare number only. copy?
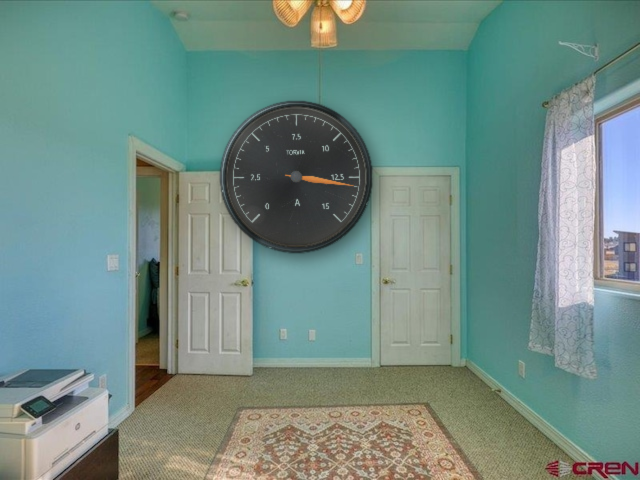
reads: 13
